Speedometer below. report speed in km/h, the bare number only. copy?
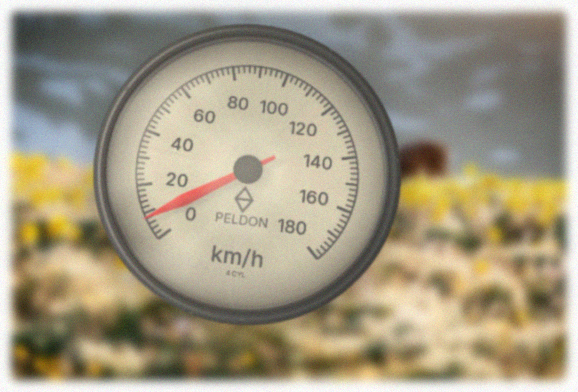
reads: 8
